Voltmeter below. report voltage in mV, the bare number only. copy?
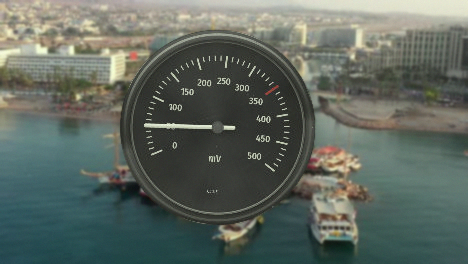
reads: 50
